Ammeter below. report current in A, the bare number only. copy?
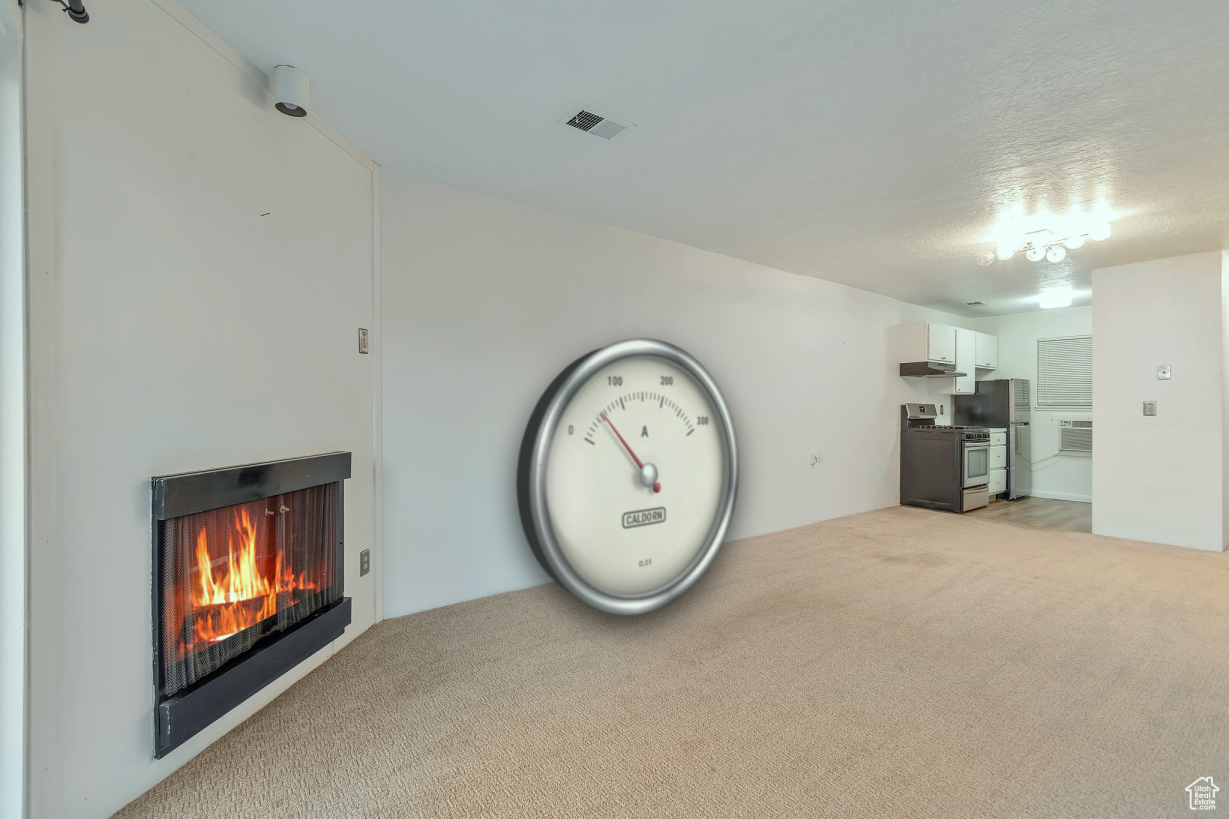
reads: 50
